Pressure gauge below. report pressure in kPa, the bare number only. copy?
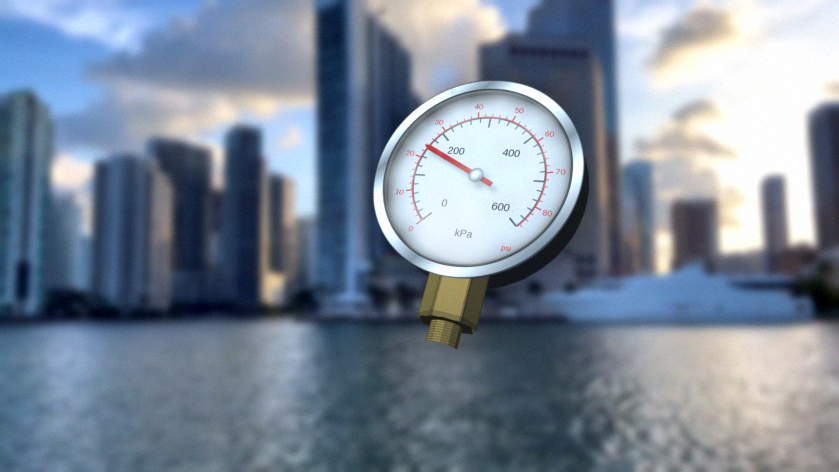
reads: 160
